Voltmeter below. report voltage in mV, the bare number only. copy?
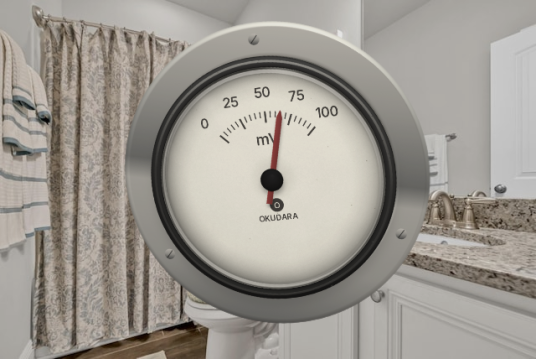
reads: 65
